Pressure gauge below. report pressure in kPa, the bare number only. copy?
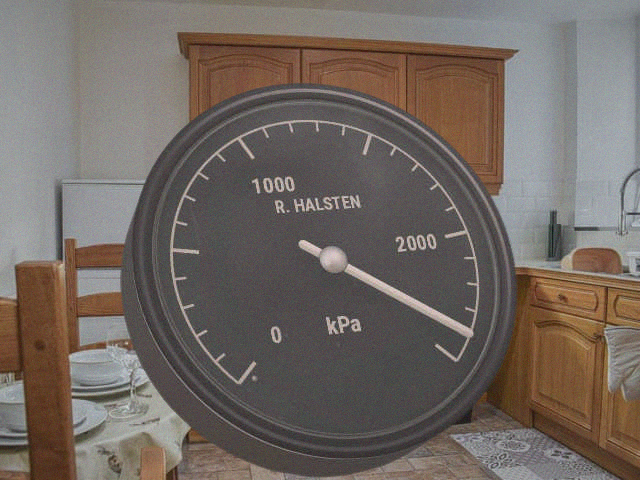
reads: 2400
